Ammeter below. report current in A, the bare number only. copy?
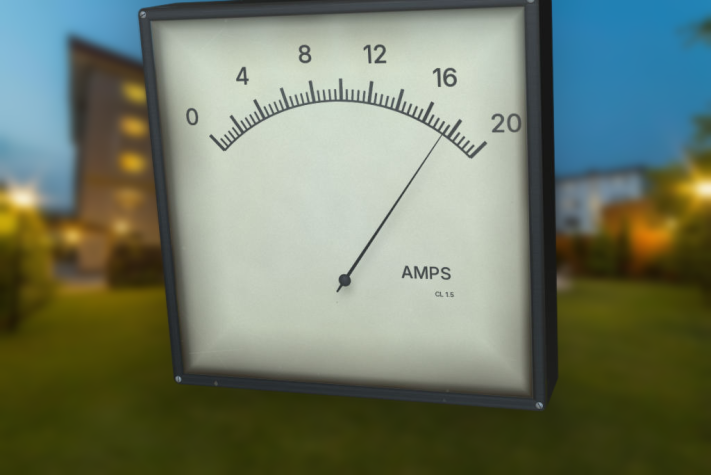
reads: 17.6
